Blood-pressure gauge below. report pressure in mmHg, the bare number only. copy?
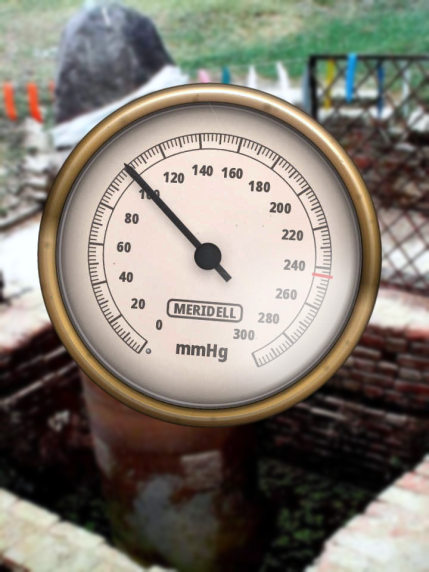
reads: 102
